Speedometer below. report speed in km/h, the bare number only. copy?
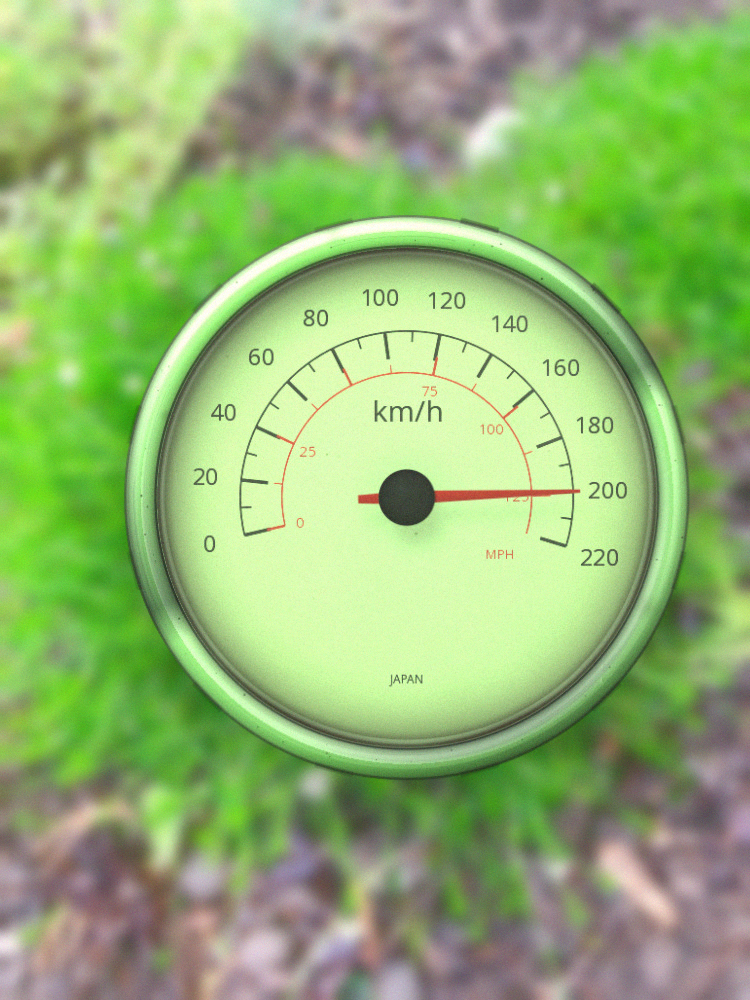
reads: 200
